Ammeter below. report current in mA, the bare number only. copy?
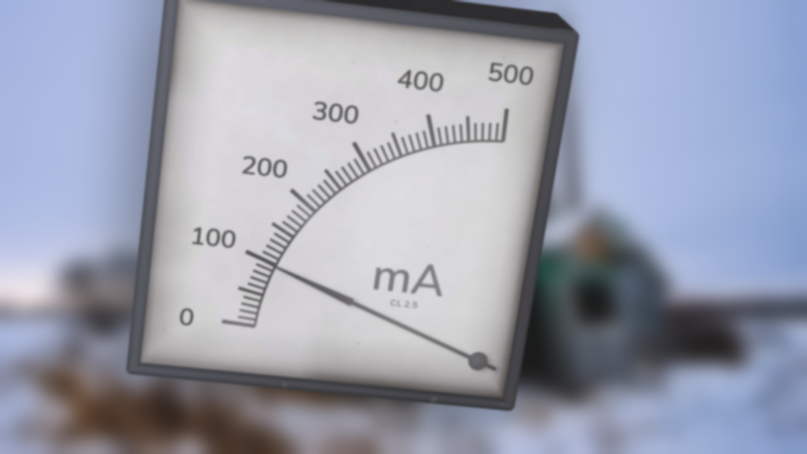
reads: 100
